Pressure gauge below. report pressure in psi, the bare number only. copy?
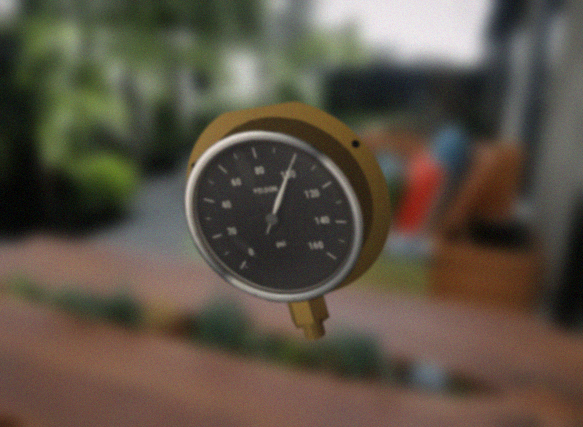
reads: 100
